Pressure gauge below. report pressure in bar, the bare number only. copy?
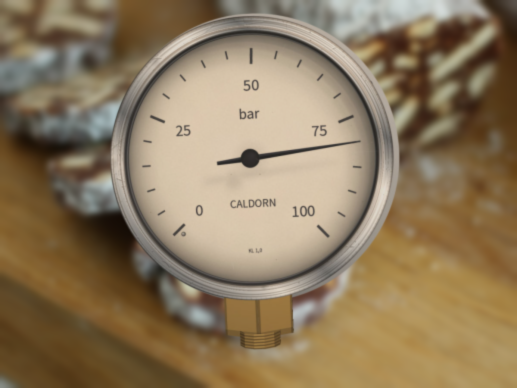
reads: 80
